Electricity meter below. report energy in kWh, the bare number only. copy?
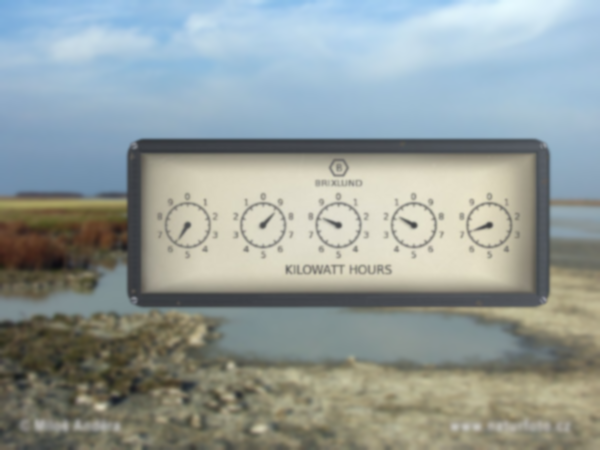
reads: 58817
